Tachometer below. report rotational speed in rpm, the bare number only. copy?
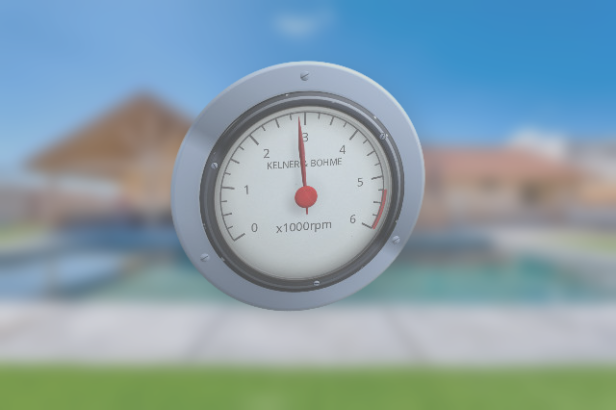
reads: 2875
